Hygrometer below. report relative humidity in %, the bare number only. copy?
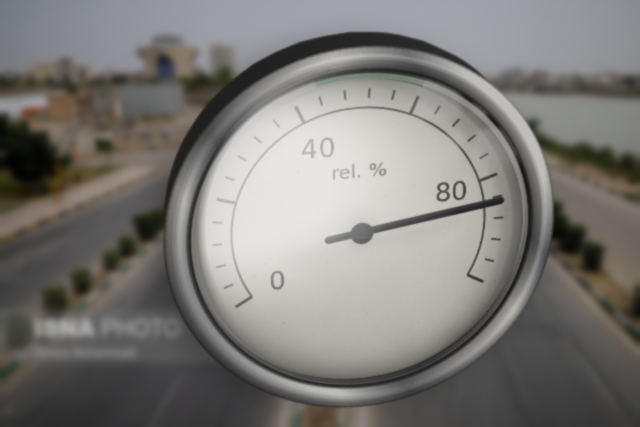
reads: 84
